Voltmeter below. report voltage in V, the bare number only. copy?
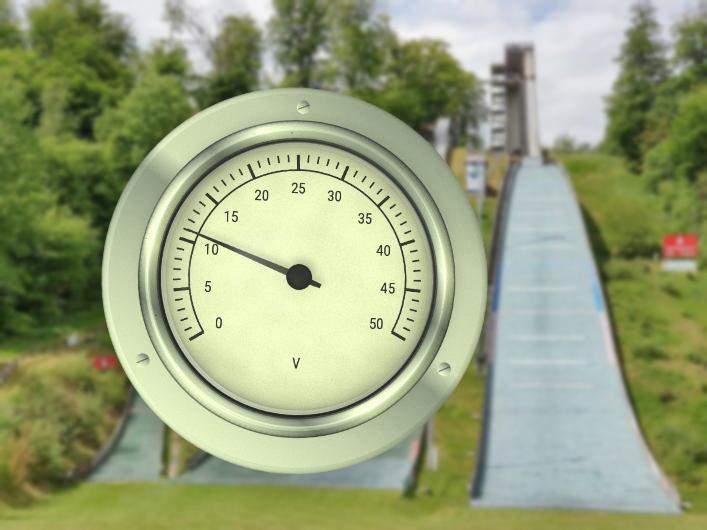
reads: 11
